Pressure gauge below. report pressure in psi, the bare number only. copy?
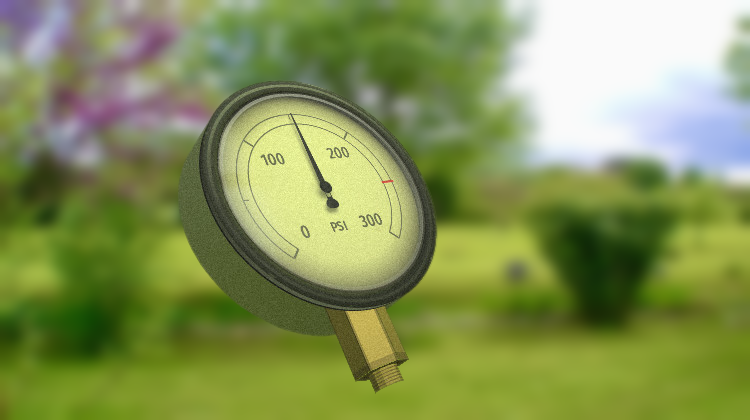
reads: 150
